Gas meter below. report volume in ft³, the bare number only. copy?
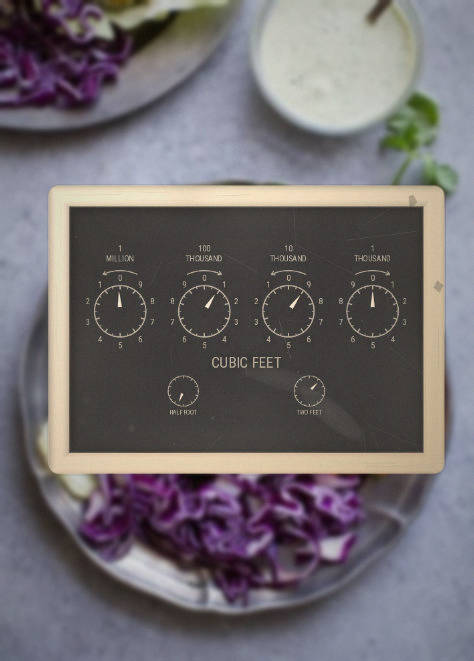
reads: 9000
